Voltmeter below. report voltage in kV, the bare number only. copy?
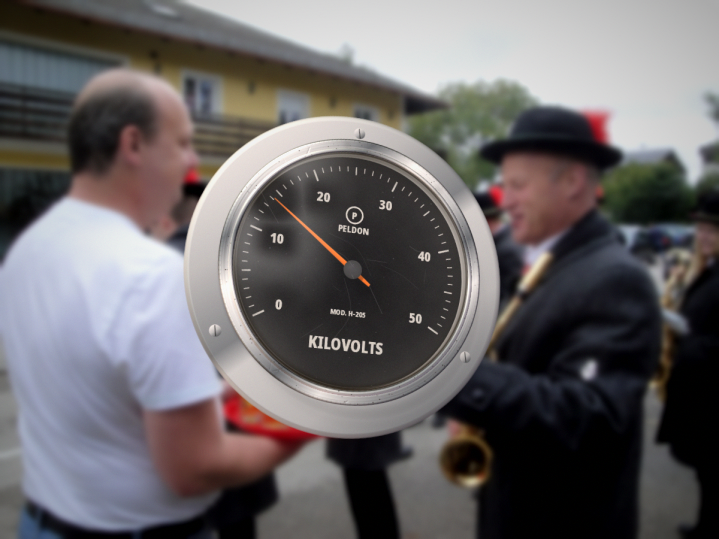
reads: 14
